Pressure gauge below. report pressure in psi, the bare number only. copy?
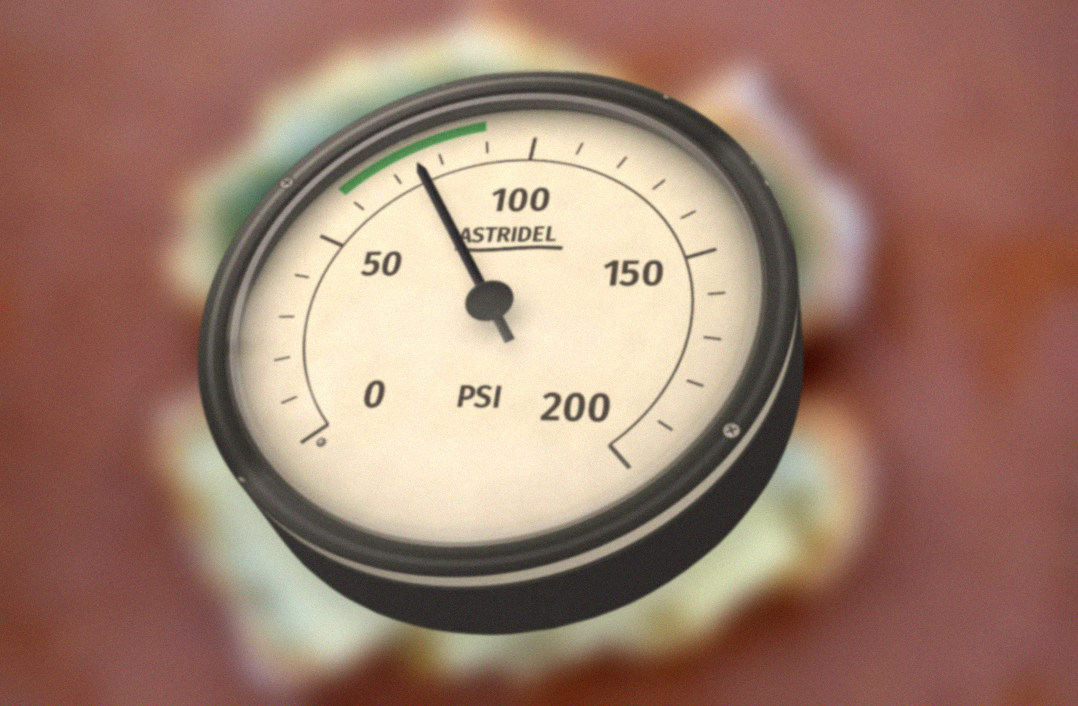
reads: 75
